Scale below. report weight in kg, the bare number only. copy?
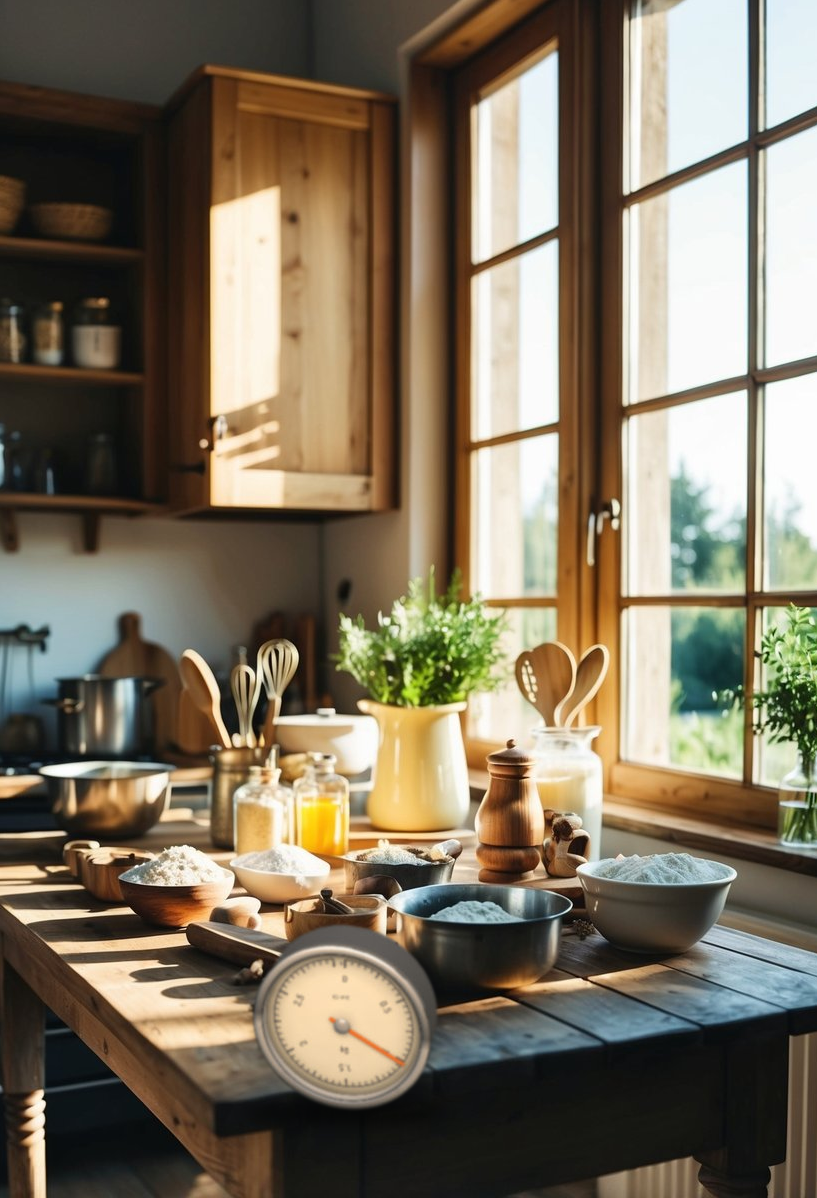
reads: 1
